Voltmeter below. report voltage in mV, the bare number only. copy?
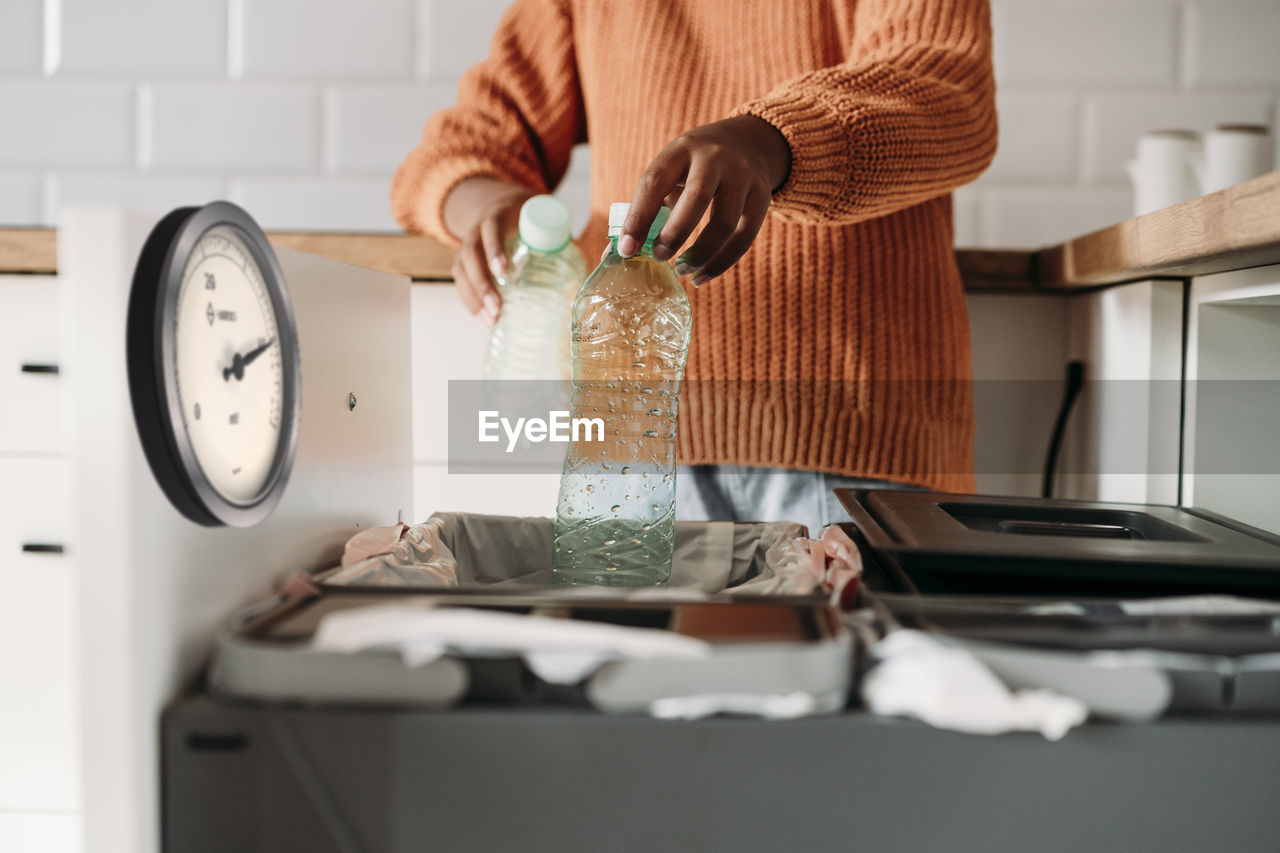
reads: 40
